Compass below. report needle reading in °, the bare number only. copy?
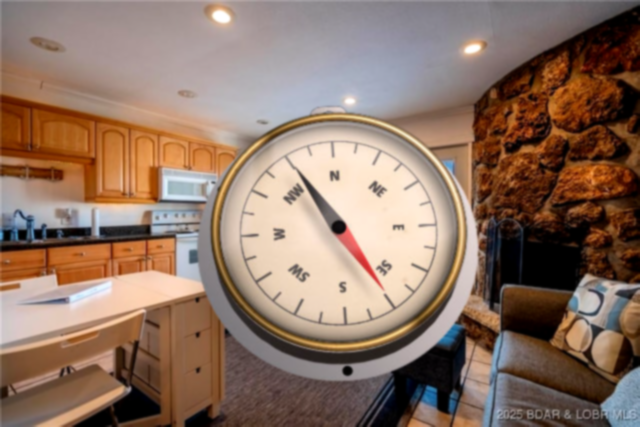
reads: 150
